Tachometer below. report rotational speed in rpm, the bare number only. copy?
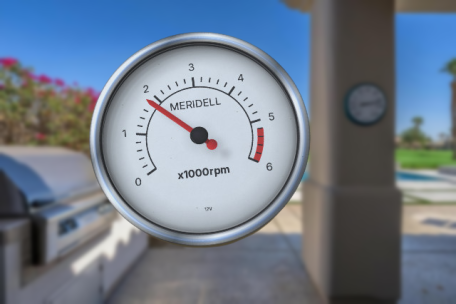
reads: 1800
